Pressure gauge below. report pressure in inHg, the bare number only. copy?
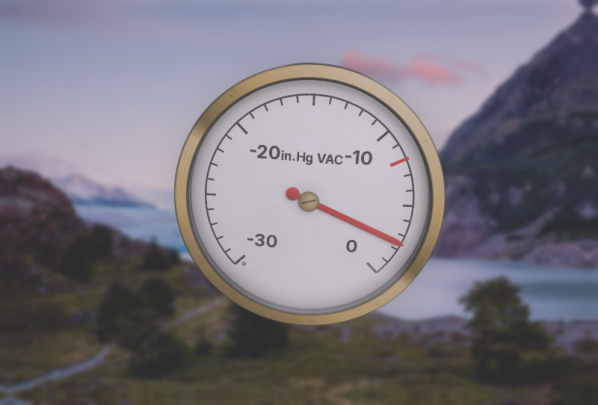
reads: -2.5
